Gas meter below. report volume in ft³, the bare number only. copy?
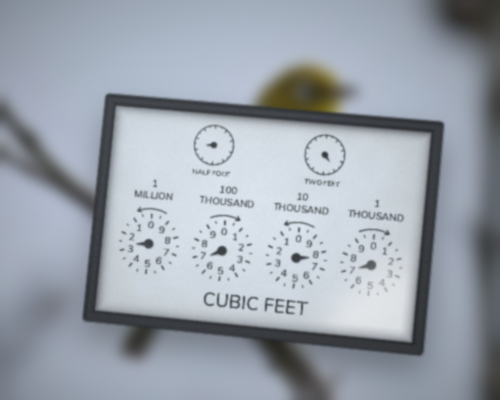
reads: 267700
